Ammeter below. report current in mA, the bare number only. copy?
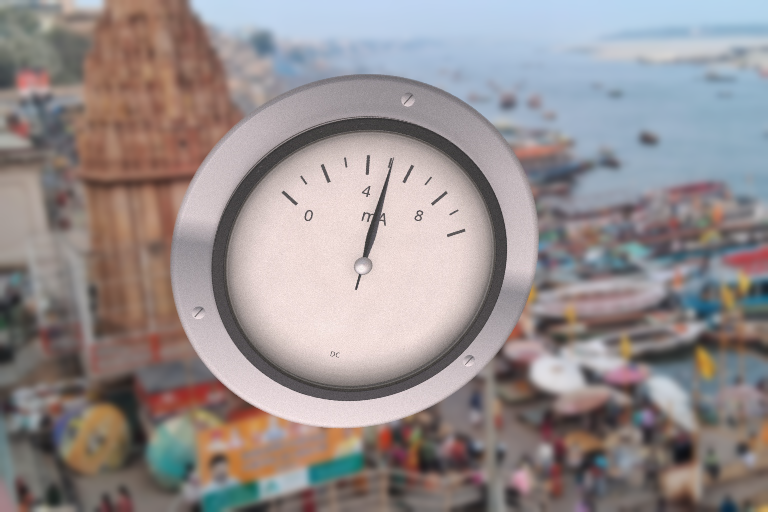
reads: 5
